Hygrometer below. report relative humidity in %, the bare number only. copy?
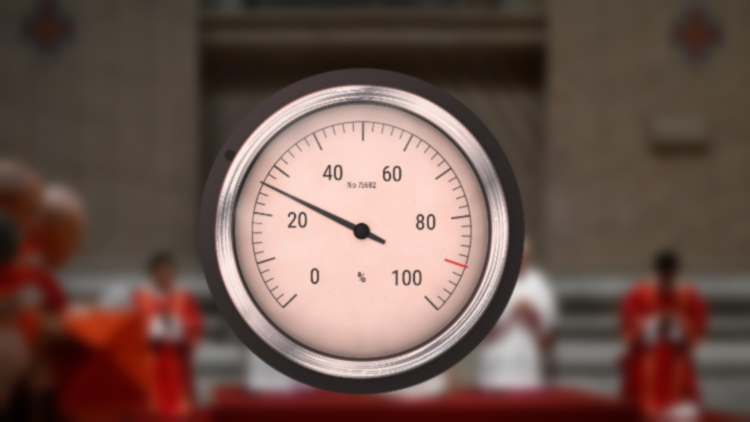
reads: 26
